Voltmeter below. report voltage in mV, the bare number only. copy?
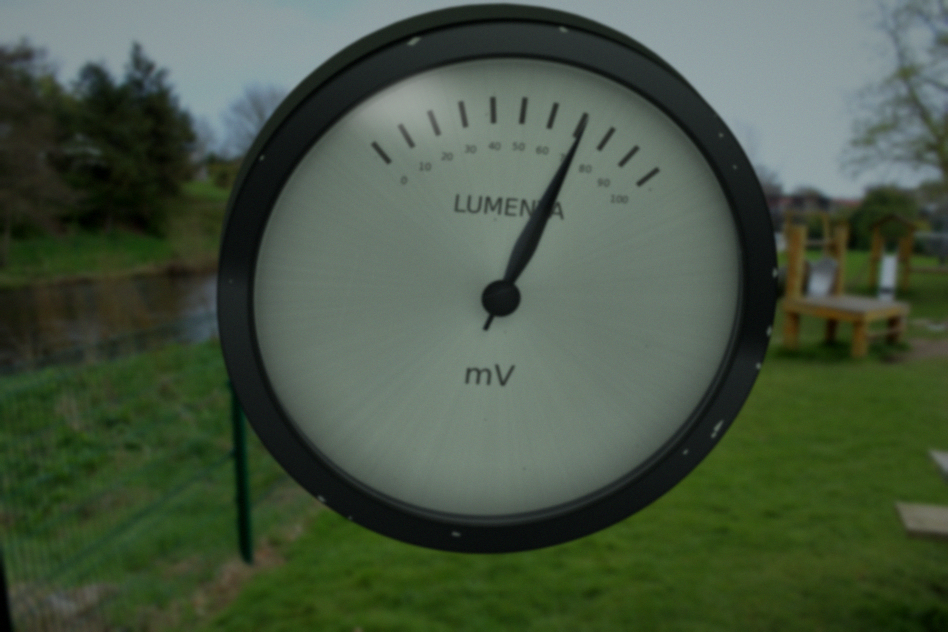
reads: 70
